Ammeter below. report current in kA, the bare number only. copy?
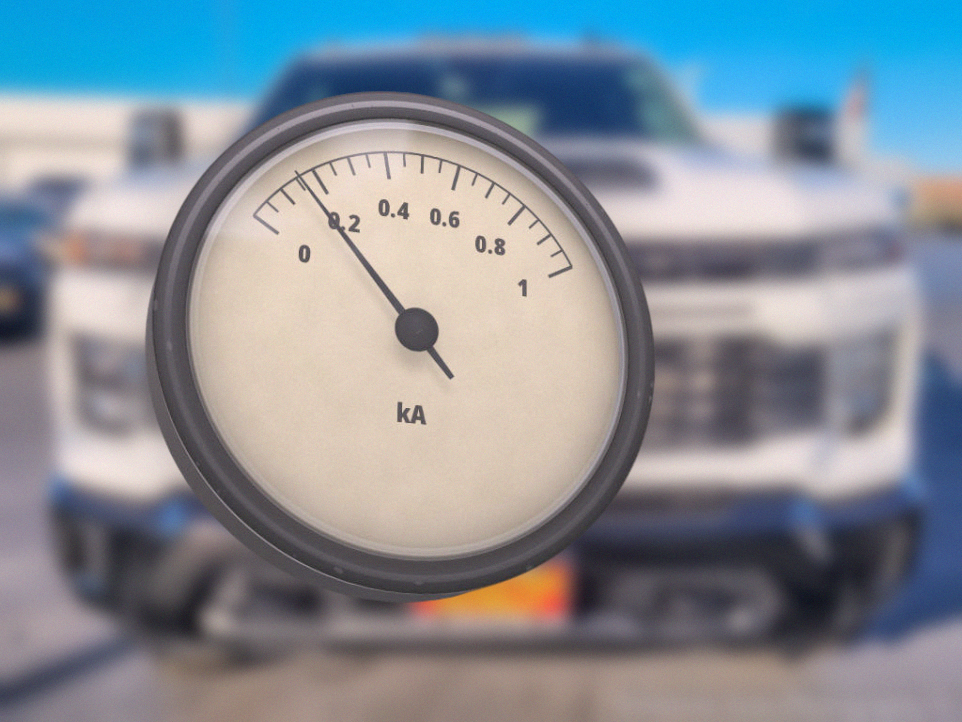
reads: 0.15
